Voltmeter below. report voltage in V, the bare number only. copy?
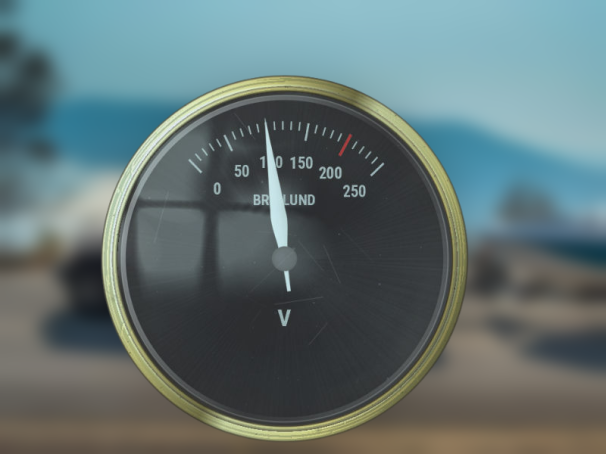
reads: 100
